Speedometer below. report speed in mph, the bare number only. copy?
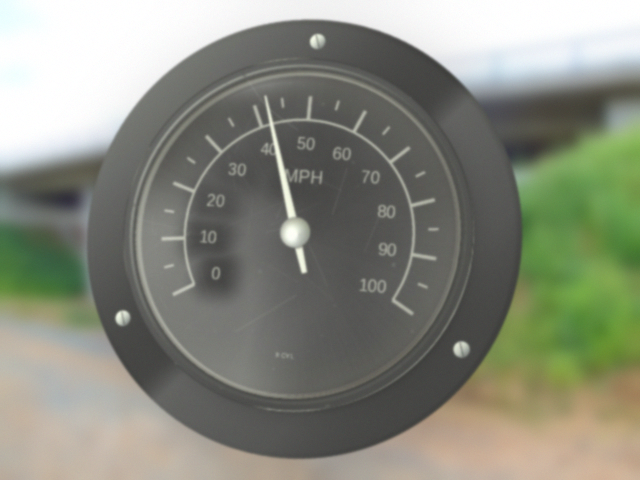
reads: 42.5
